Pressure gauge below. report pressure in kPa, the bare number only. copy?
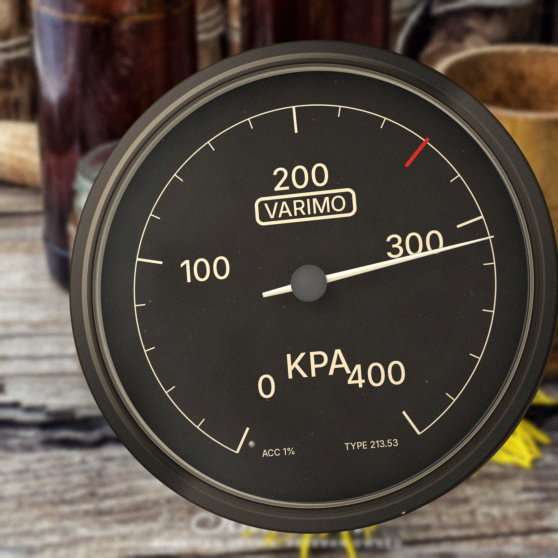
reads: 310
